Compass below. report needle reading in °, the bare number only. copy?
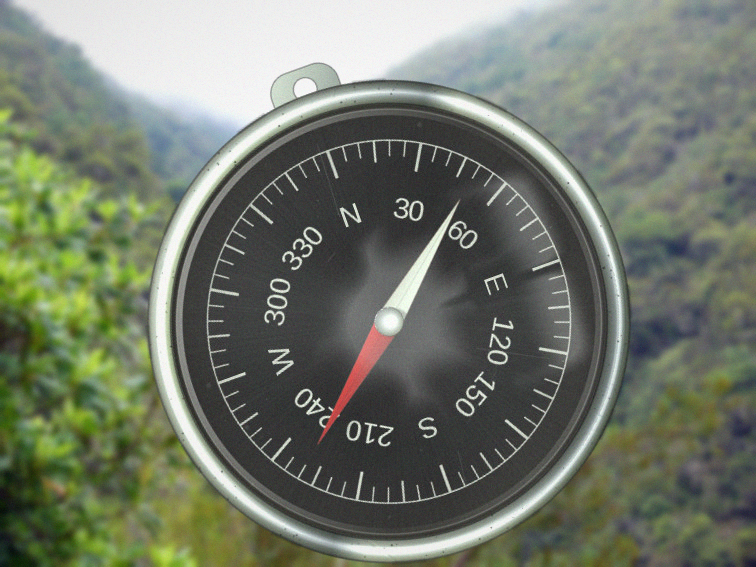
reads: 230
